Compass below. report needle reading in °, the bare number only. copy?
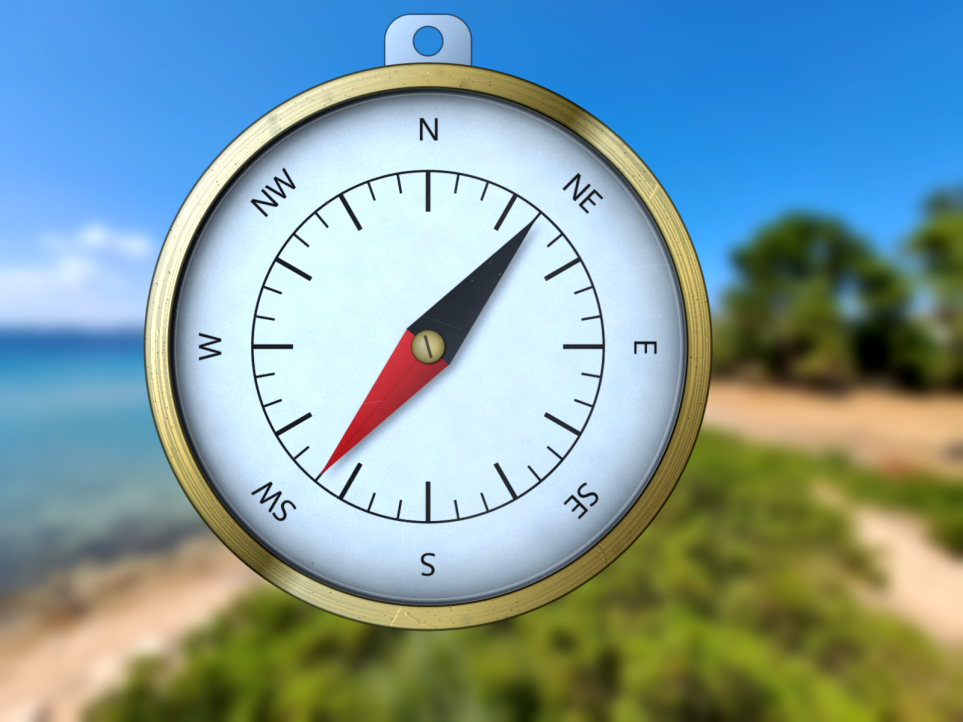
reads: 220
